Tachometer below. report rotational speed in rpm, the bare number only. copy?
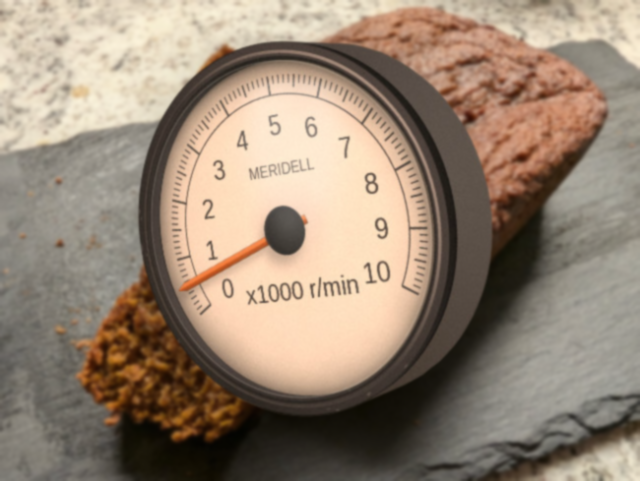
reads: 500
